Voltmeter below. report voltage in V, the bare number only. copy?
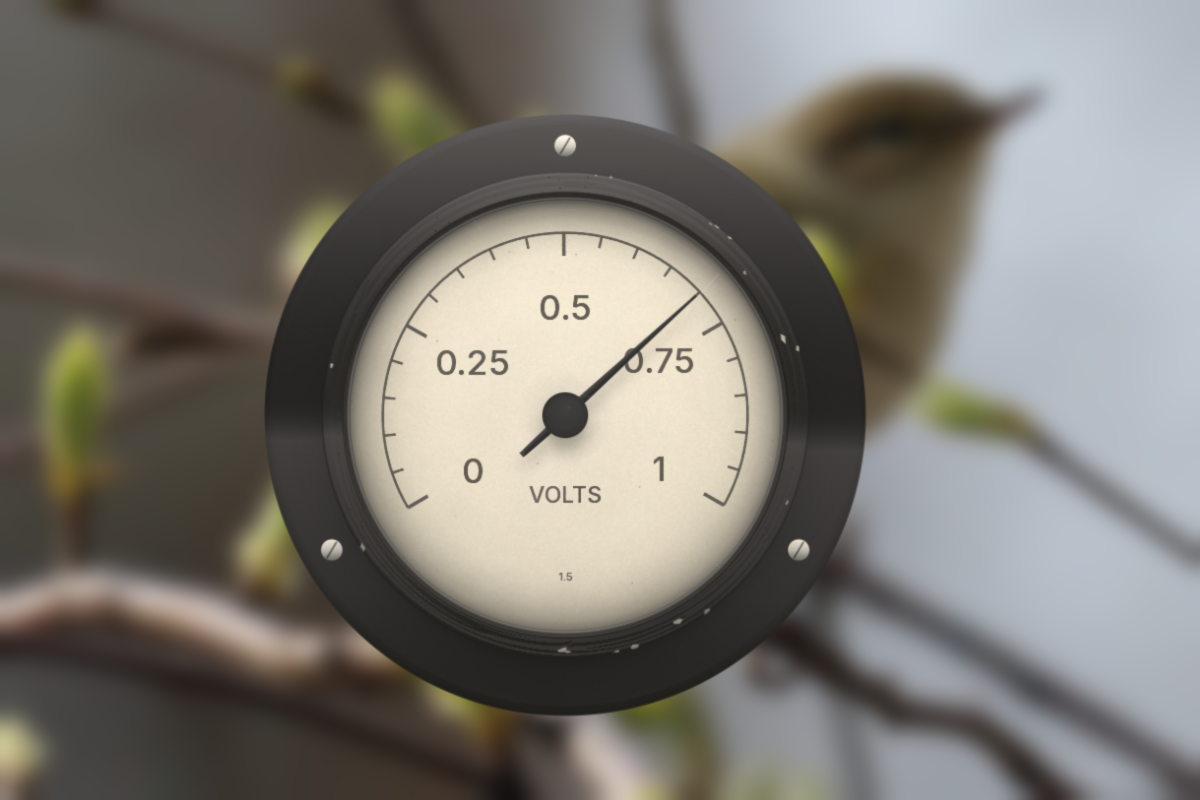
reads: 0.7
